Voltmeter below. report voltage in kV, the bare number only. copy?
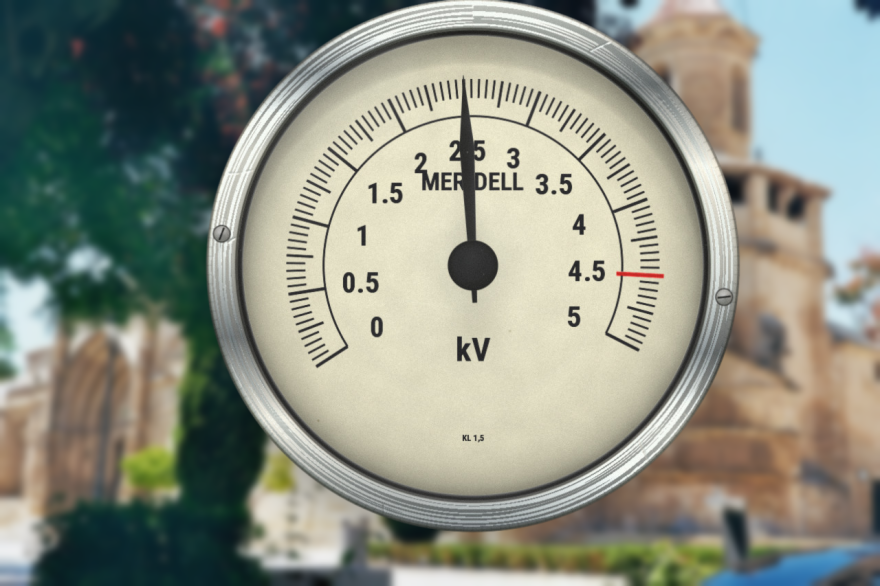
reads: 2.5
